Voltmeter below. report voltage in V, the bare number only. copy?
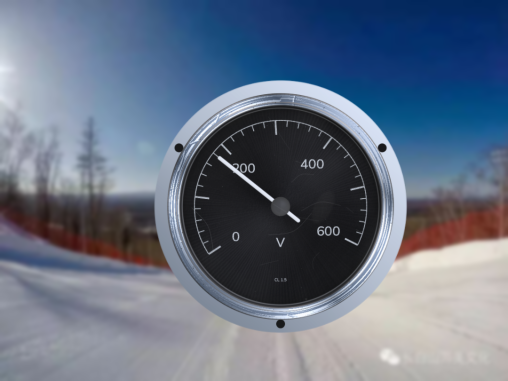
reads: 180
